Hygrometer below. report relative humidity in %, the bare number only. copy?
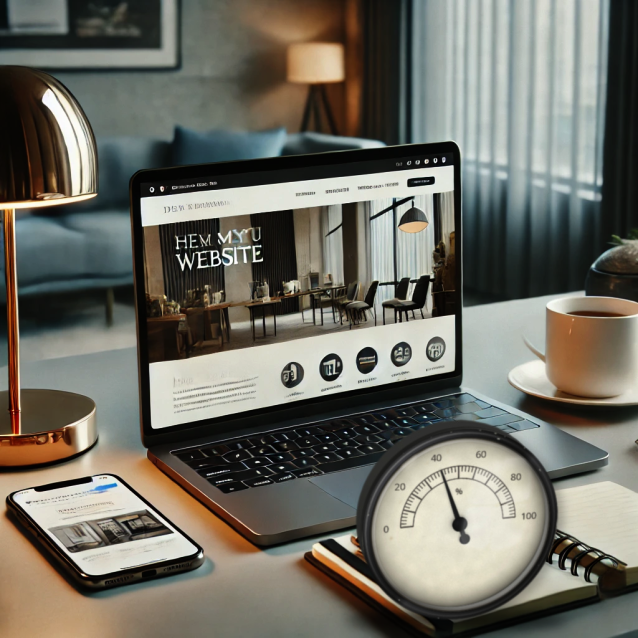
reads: 40
